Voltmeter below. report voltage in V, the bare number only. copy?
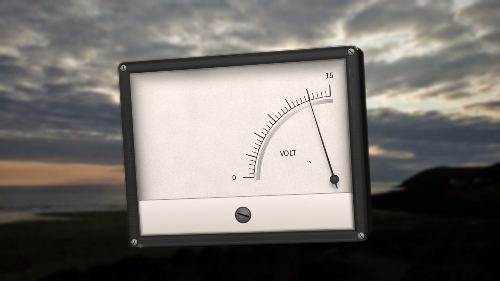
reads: 12.5
